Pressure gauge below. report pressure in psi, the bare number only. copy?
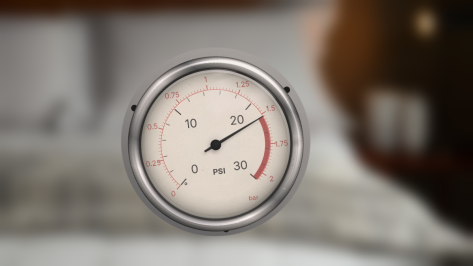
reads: 22
